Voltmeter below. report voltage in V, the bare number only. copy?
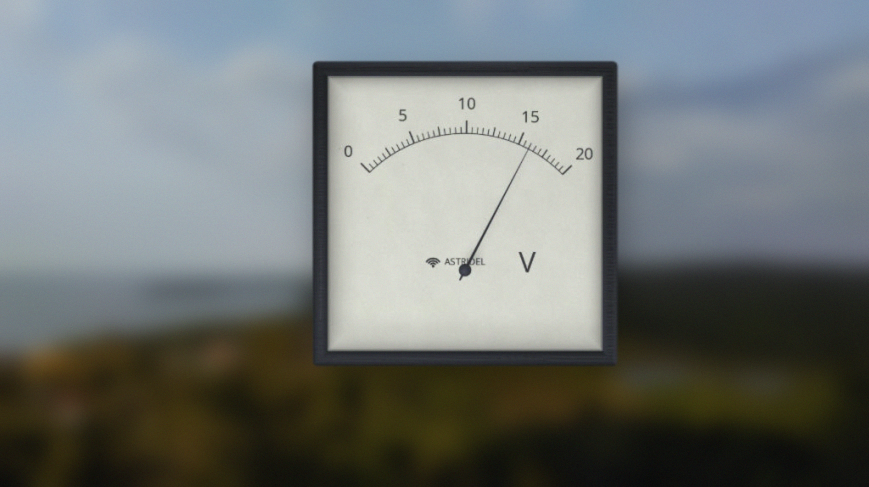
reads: 16
